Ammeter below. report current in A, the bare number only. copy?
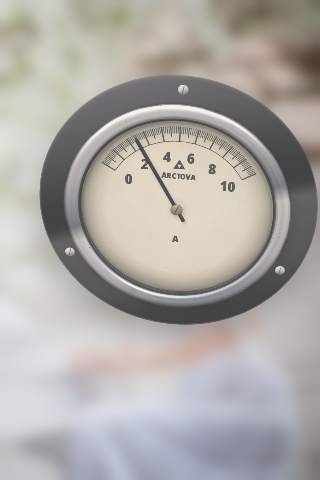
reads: 2.5
